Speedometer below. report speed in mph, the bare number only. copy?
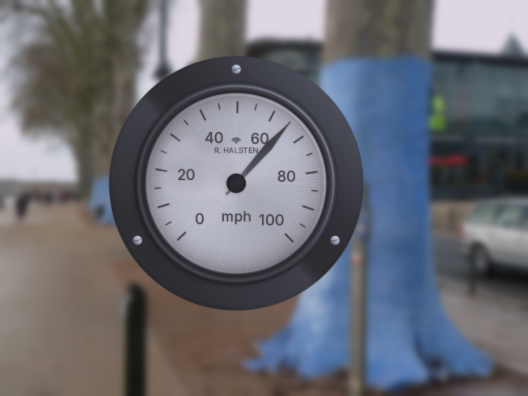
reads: 65
